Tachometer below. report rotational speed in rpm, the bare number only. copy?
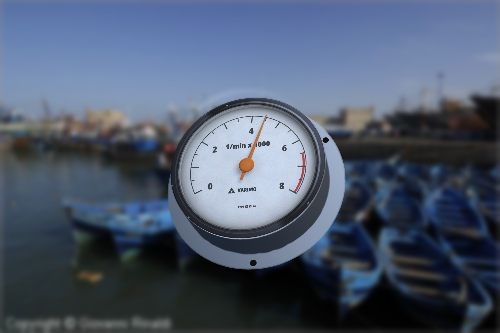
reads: 4500
